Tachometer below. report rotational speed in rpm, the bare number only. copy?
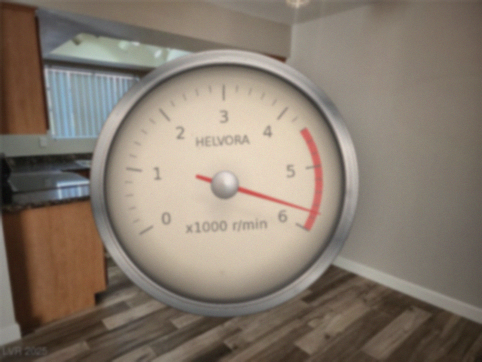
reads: 5700
